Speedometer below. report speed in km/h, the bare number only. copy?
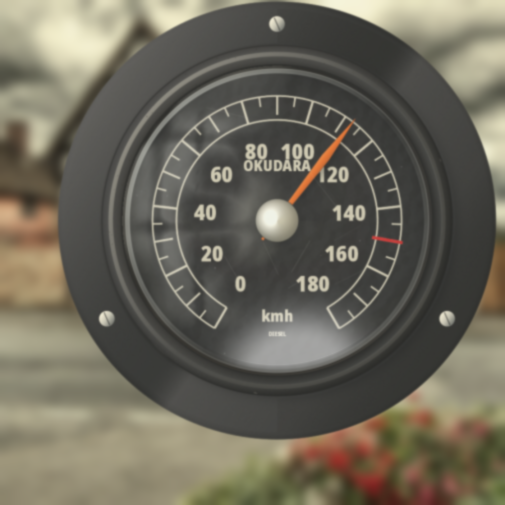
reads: 112.5
